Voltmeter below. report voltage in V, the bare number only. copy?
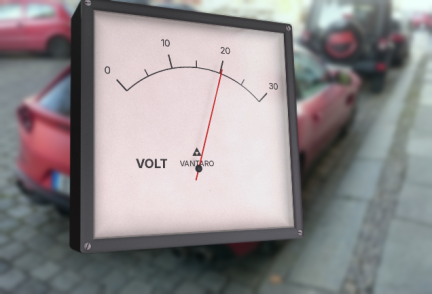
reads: 20
